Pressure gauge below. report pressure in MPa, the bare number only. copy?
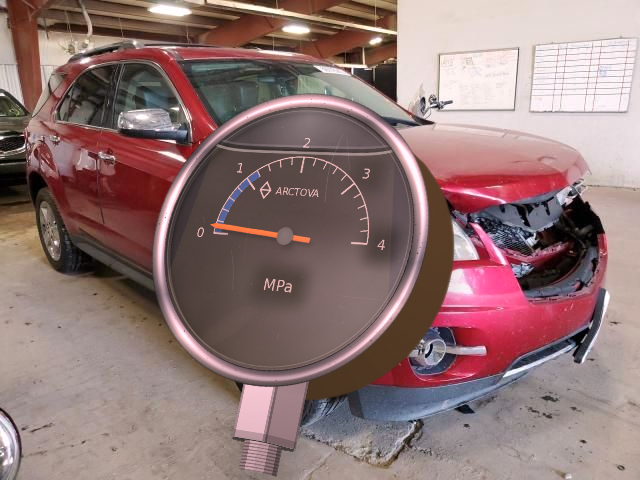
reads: 0.1
